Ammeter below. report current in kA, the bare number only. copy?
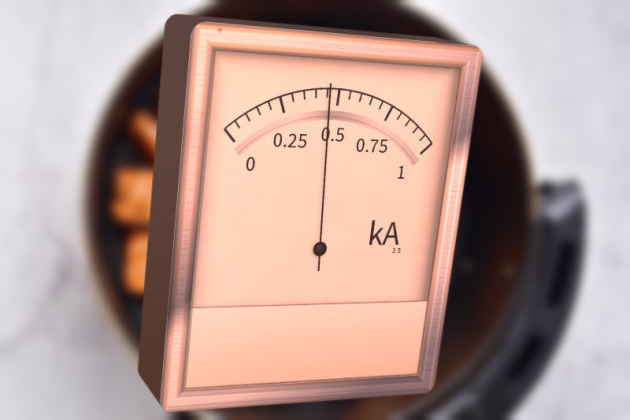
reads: 0.45
